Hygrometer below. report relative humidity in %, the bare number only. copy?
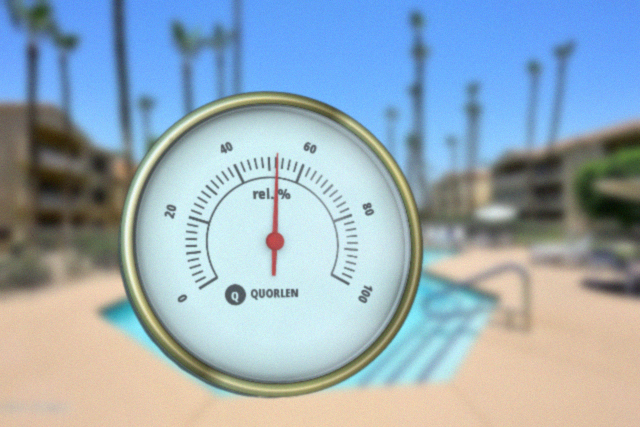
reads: 52
